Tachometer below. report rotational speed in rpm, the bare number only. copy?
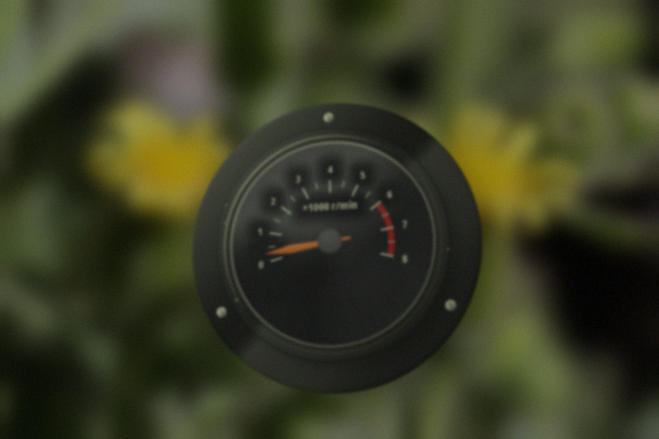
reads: 250
